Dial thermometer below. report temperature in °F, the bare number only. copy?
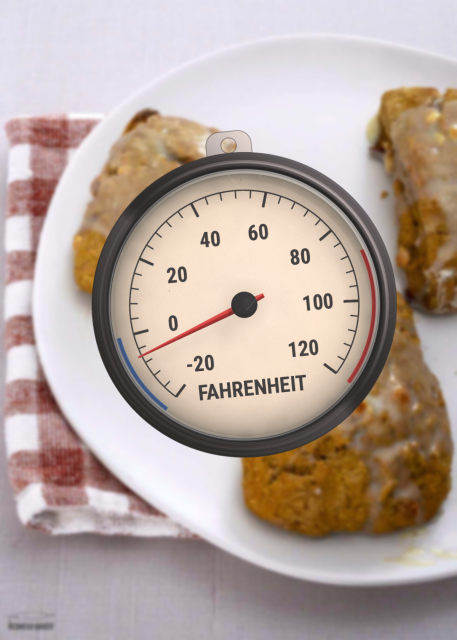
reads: -6
